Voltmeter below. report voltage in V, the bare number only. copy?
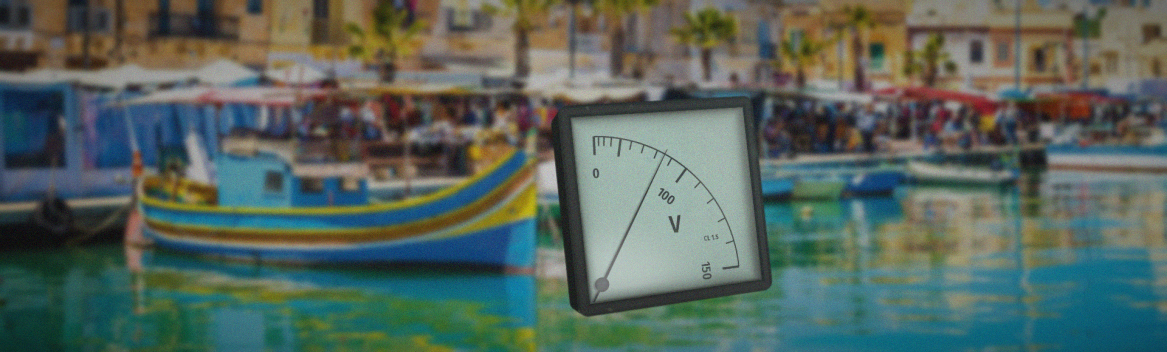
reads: 85
